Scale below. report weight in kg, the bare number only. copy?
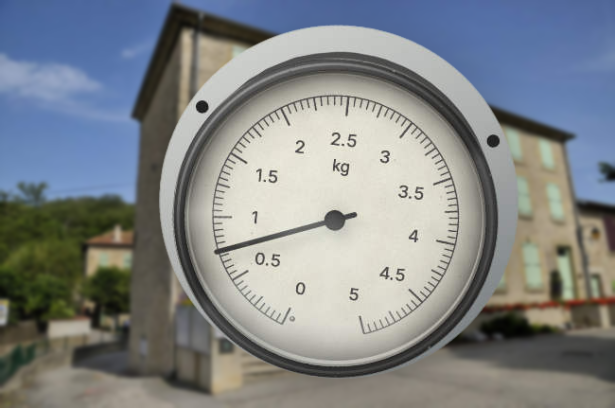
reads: 0.75
